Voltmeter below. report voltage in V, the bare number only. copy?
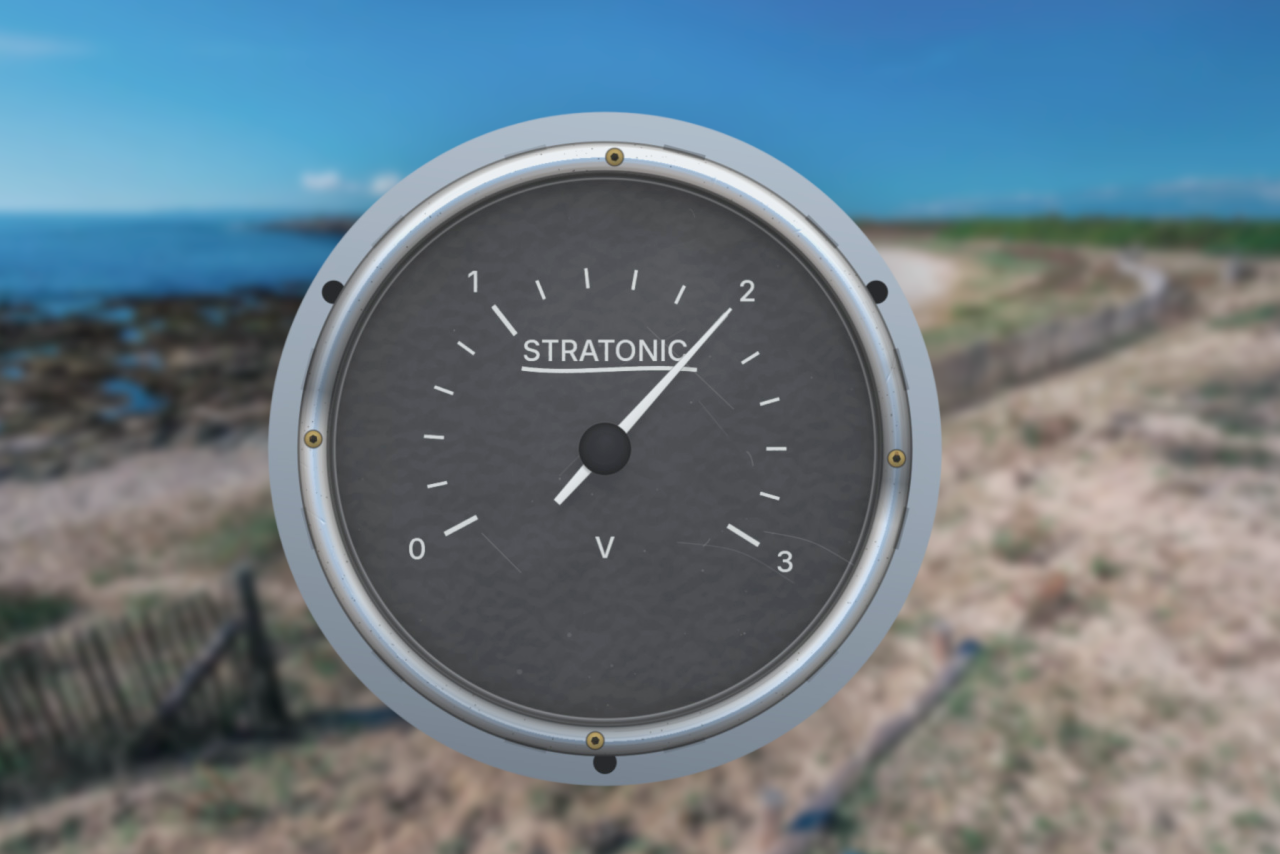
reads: 2
